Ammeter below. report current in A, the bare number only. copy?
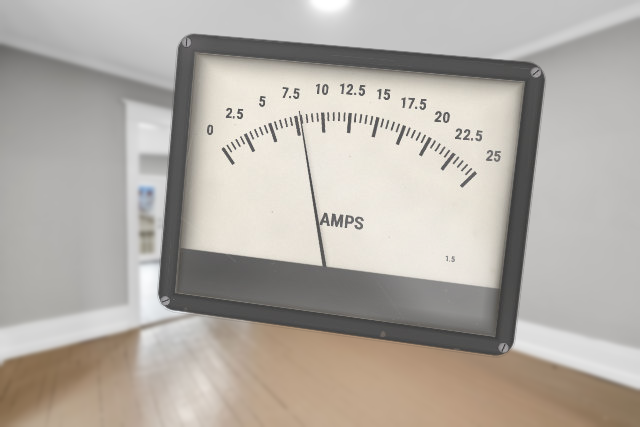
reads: 8
